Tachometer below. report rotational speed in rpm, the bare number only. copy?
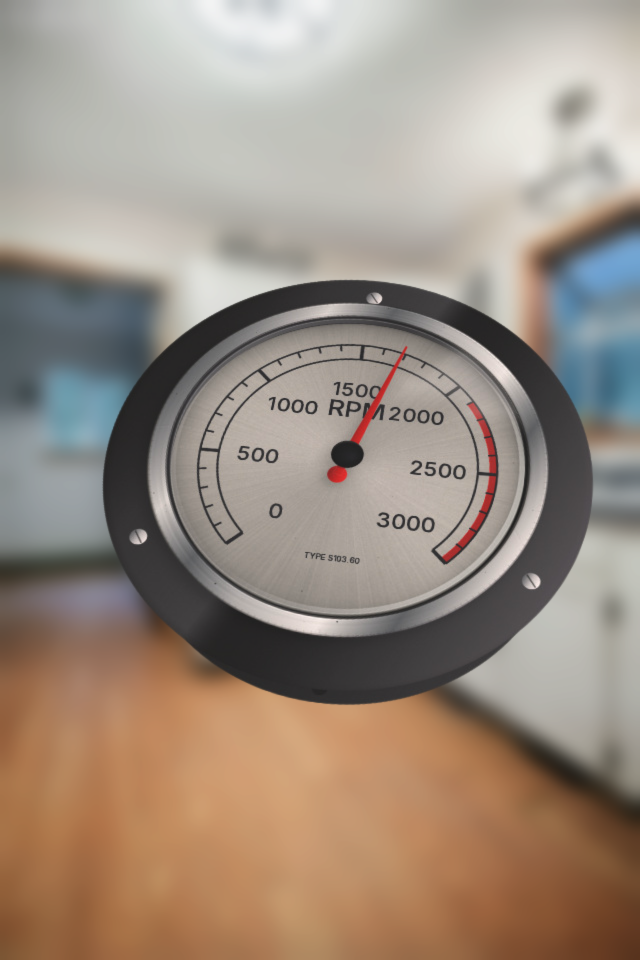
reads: 1700
